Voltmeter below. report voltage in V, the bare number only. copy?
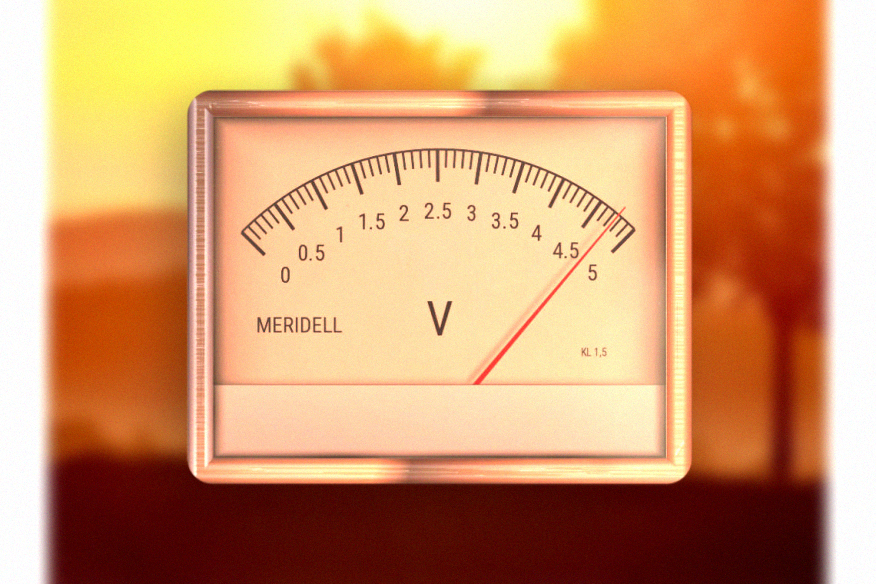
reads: 4.75
